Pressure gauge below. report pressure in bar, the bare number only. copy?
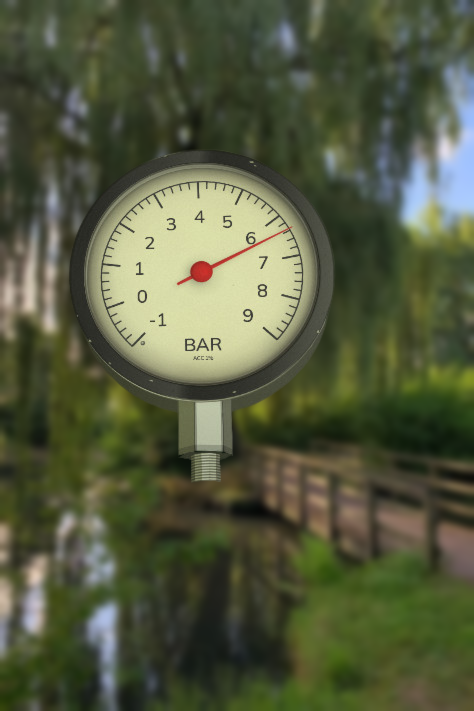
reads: 6.4
